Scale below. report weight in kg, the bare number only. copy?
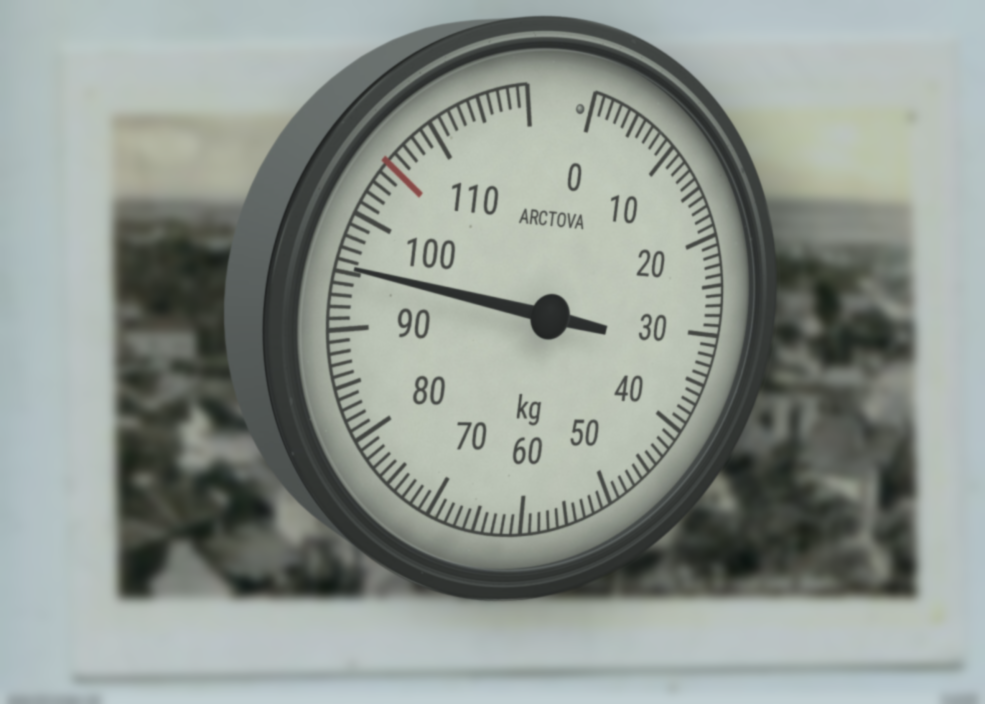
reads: 95.5
